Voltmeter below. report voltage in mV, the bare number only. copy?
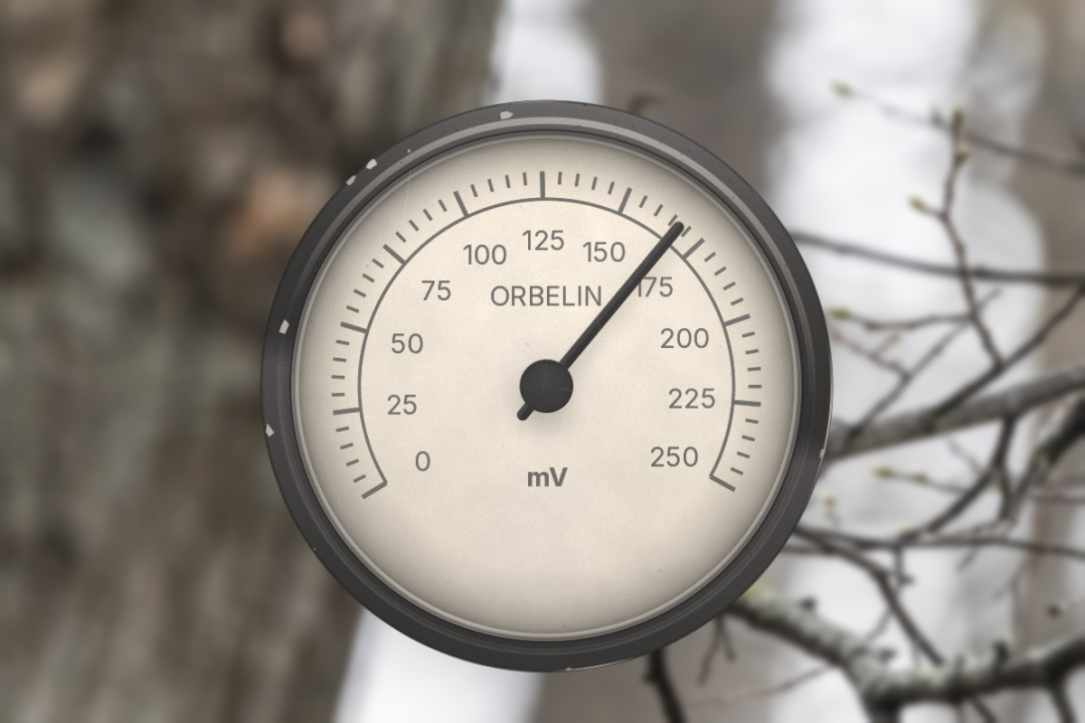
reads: 167.5
